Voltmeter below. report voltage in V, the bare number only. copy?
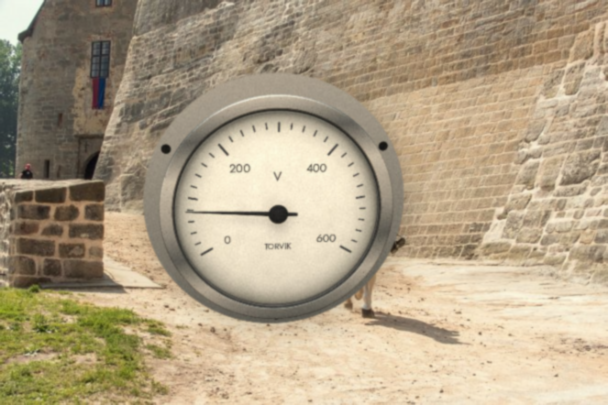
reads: 80
